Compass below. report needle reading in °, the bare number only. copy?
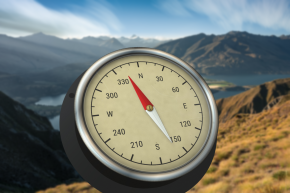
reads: 340
